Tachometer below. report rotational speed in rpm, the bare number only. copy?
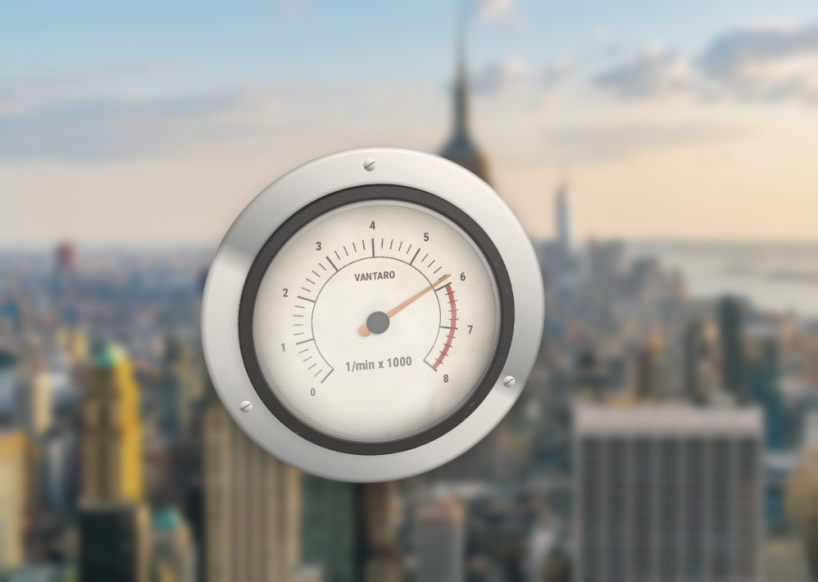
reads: 5800
